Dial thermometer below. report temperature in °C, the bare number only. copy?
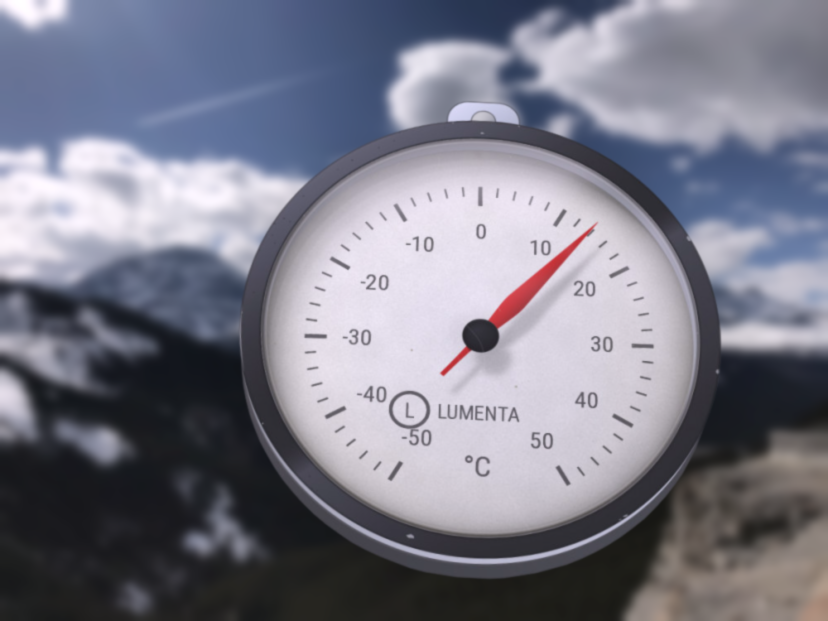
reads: 14
